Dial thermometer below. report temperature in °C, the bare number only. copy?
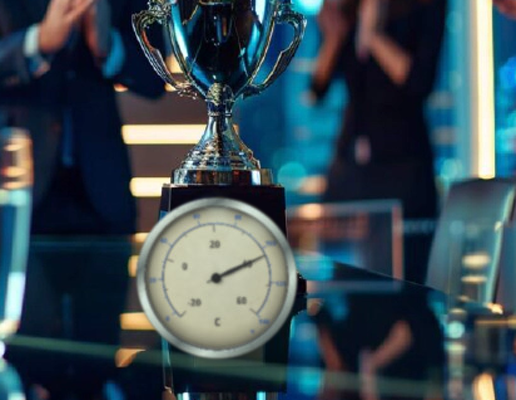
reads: 40
